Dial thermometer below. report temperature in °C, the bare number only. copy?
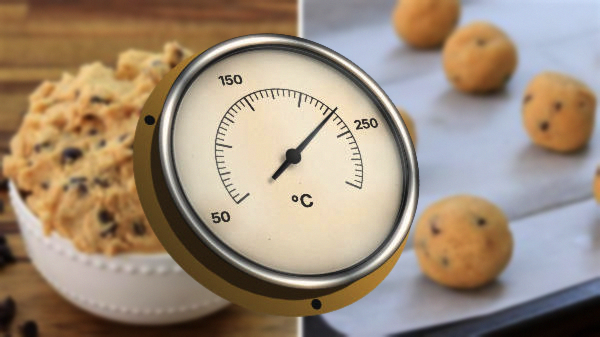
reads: 230
